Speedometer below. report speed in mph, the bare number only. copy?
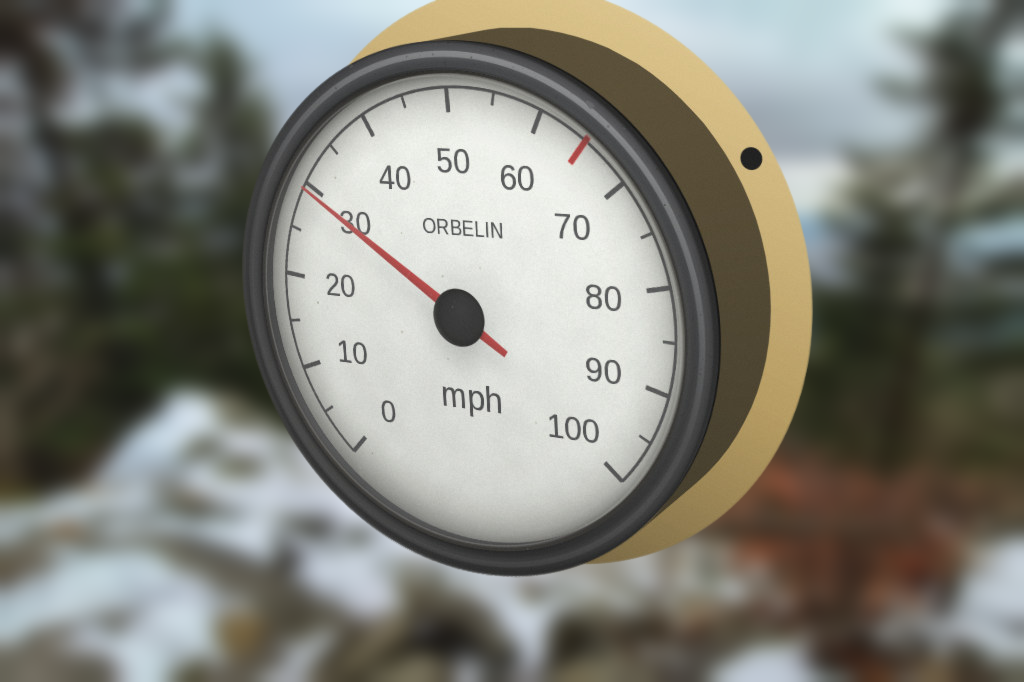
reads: 30
